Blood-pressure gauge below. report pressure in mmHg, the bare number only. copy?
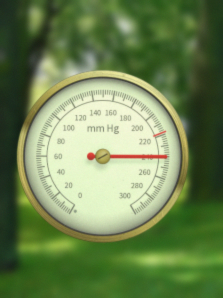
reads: 240
